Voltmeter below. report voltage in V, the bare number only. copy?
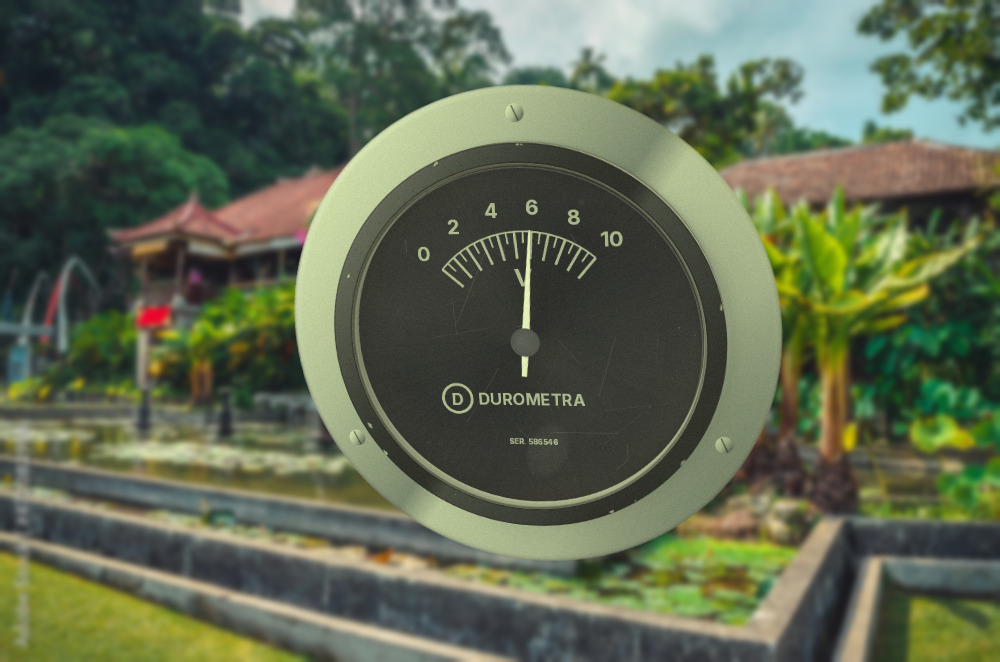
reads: 6
